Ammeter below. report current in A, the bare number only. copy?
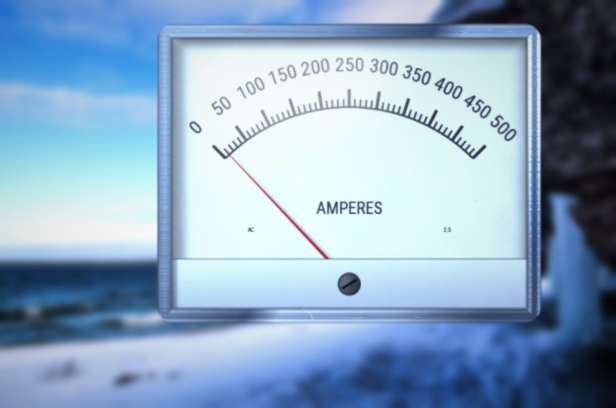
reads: 10
